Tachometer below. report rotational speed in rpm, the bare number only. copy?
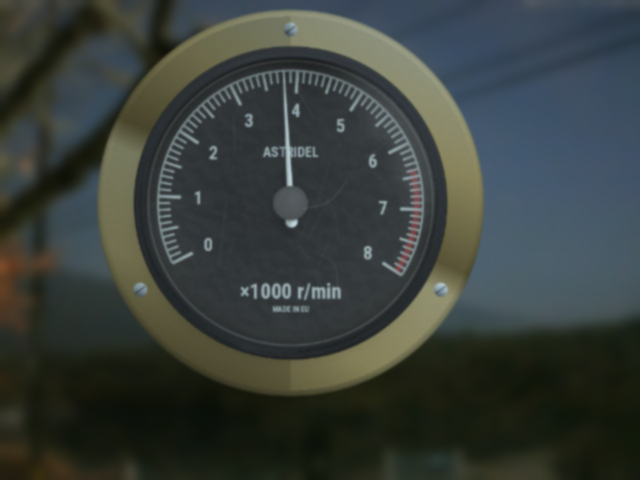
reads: 3800
